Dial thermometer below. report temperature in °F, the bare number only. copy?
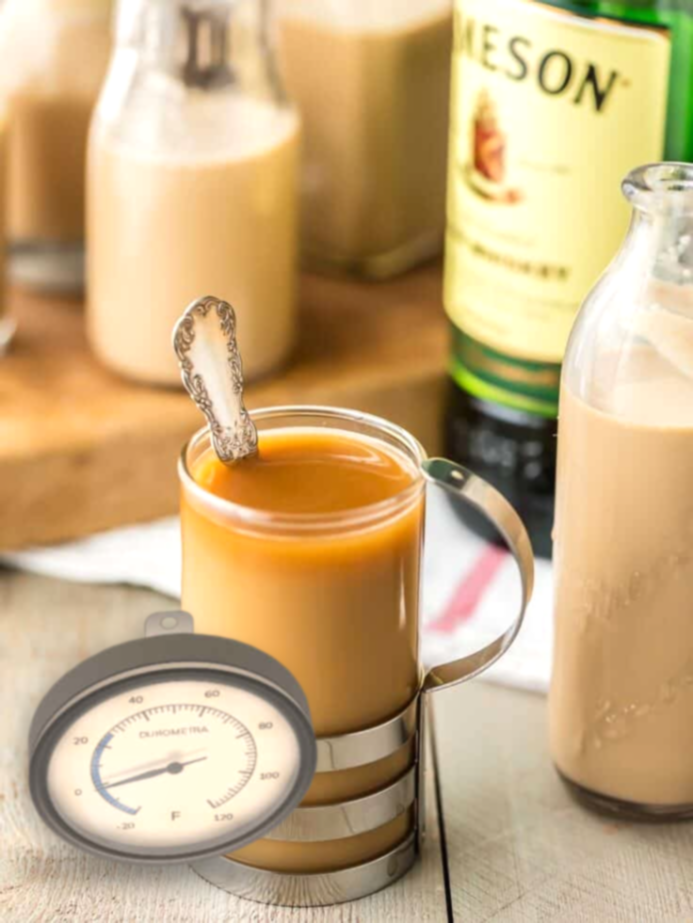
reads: 0
